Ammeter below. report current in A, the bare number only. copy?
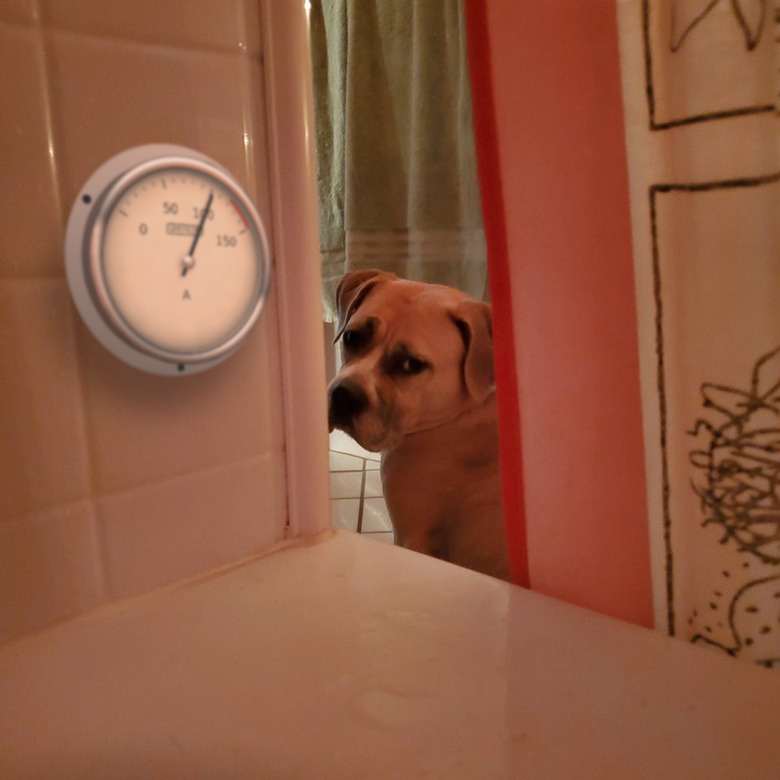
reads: 100
